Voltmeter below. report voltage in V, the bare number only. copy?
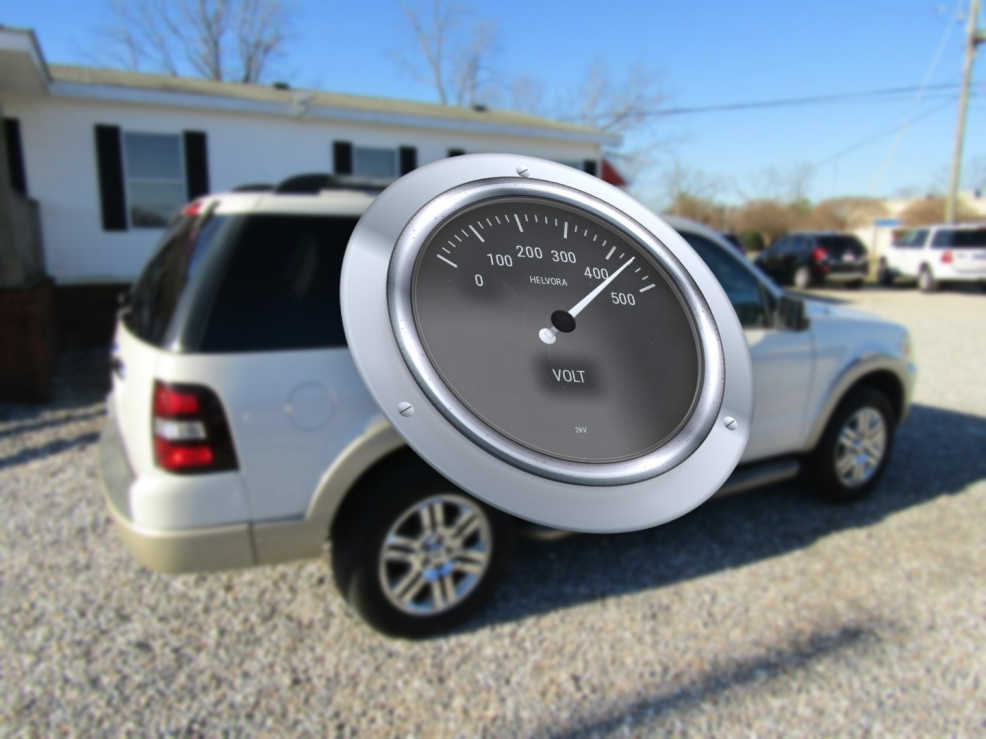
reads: 440
